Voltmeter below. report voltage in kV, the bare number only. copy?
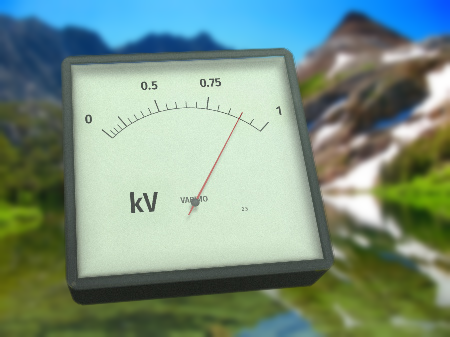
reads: 0.9
